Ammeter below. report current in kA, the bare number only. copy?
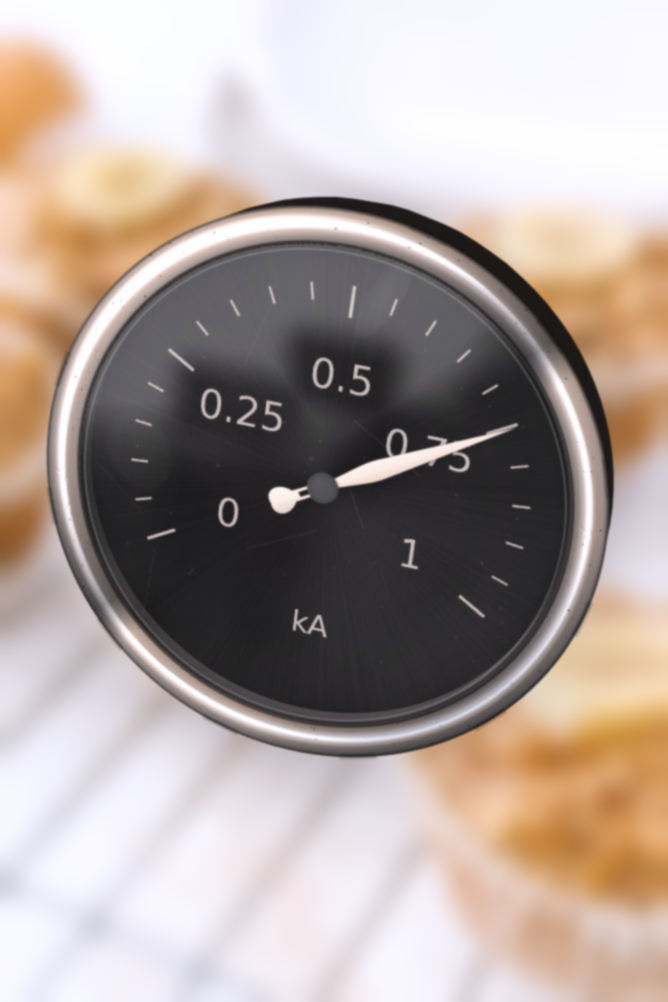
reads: 0.75
